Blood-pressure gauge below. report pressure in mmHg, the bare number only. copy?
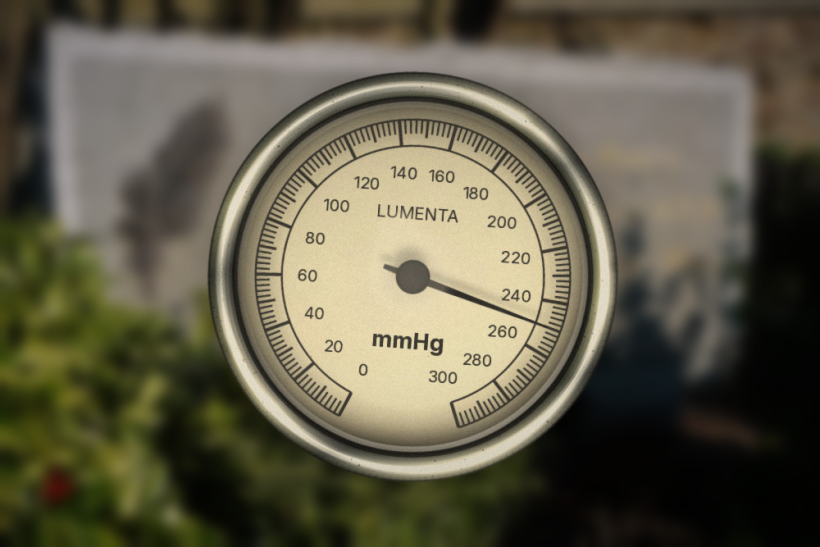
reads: 250
